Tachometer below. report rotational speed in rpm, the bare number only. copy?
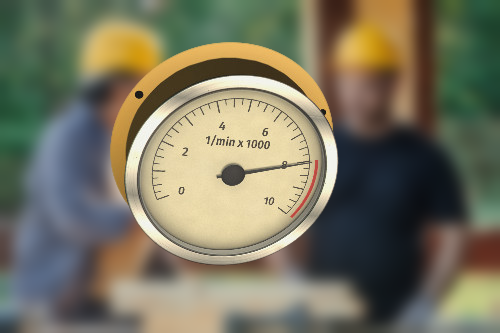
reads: 8000
